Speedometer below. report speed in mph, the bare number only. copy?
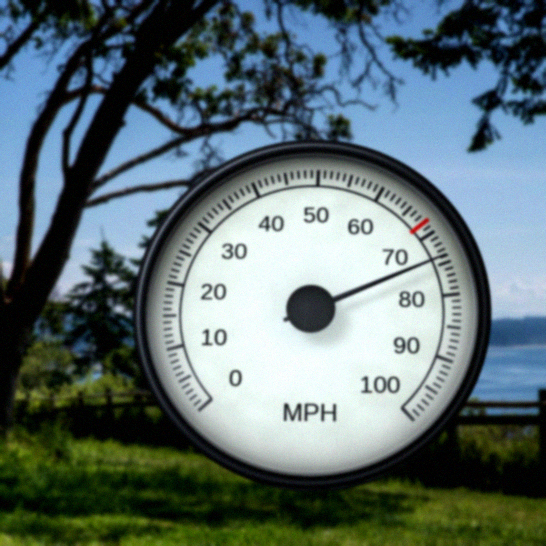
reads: 74
